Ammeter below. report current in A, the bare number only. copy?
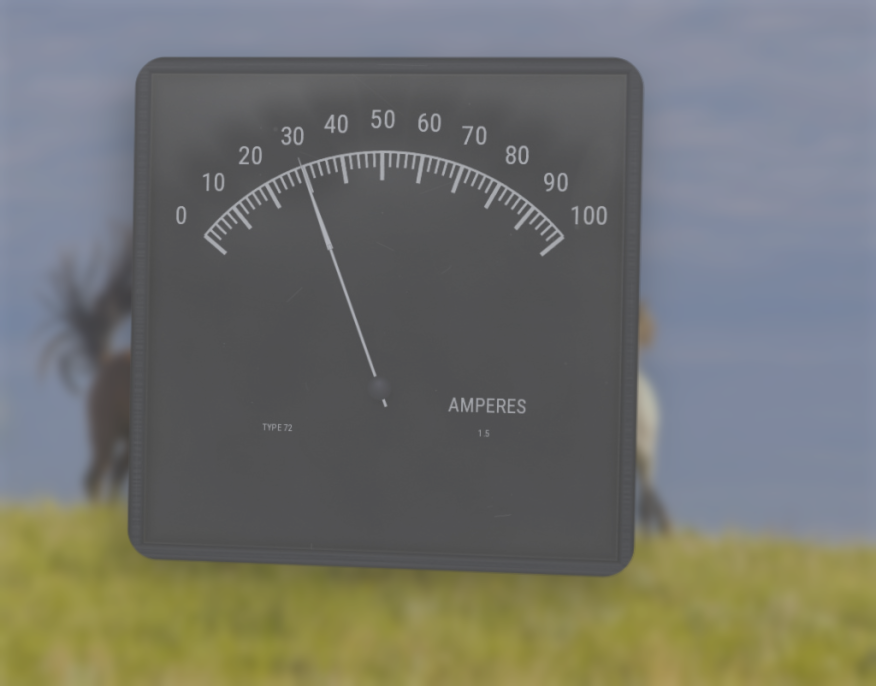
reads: 30
